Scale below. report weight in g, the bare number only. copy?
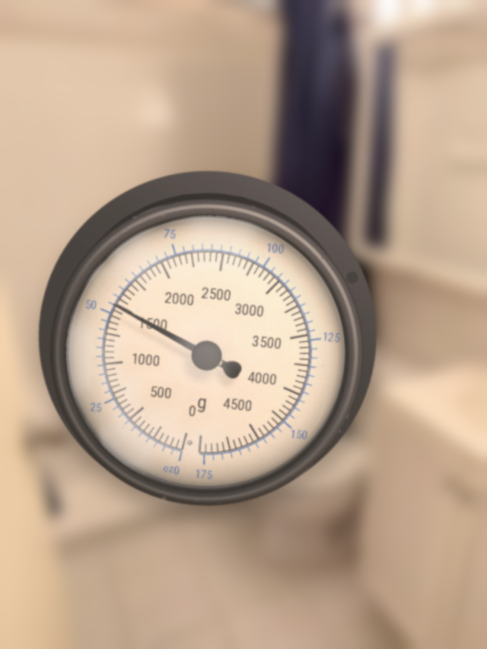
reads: 1500
